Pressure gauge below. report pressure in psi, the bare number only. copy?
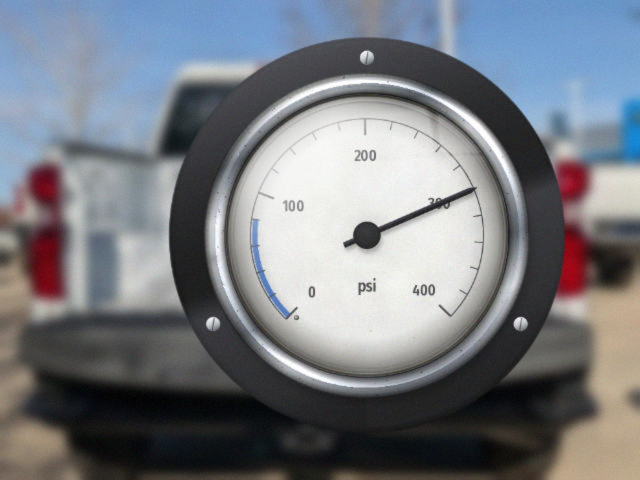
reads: 300
